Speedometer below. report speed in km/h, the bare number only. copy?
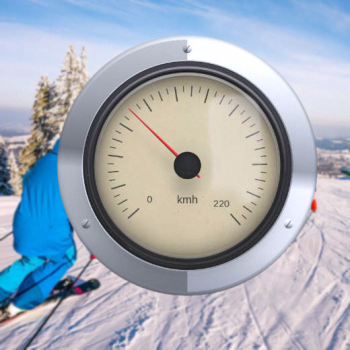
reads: 70
